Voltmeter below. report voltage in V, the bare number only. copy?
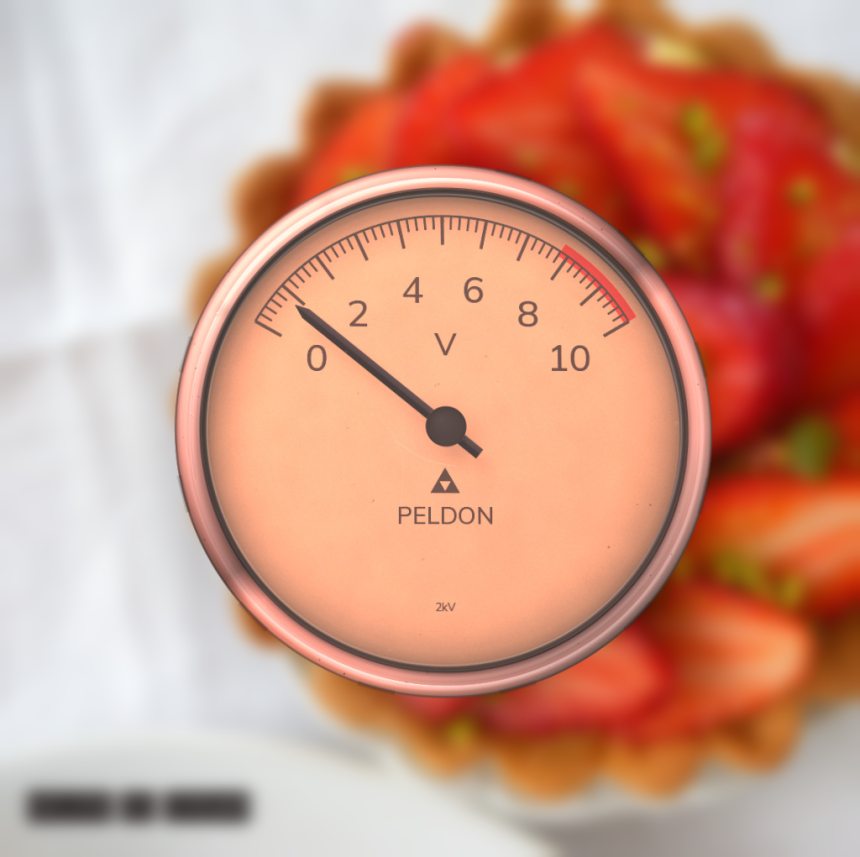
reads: 0.8
